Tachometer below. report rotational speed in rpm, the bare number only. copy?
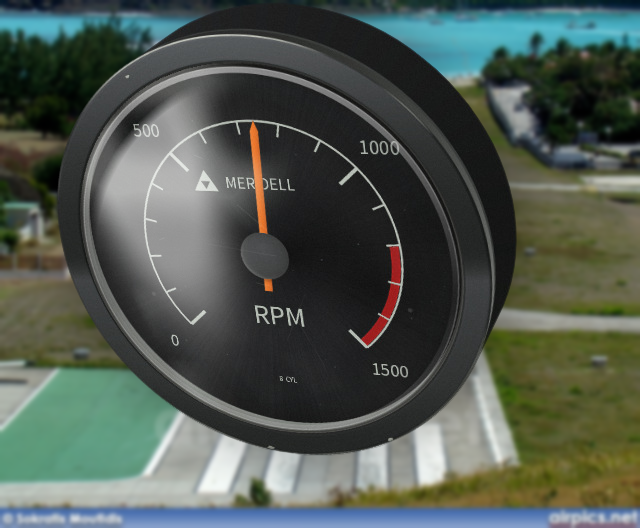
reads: 750
